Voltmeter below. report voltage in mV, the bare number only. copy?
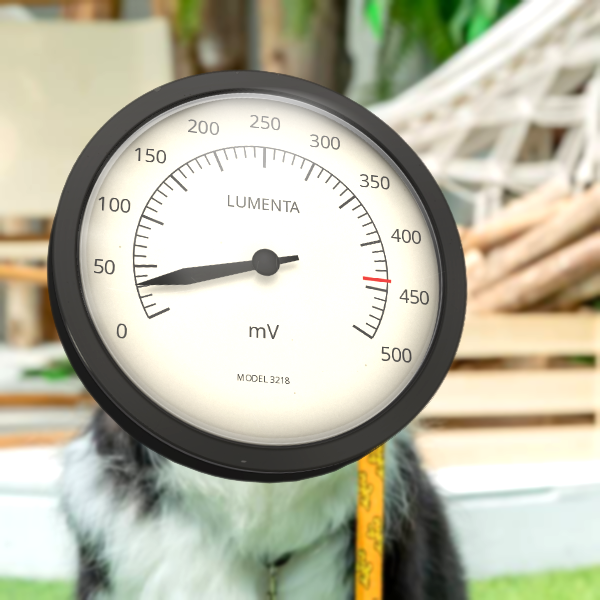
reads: 30
